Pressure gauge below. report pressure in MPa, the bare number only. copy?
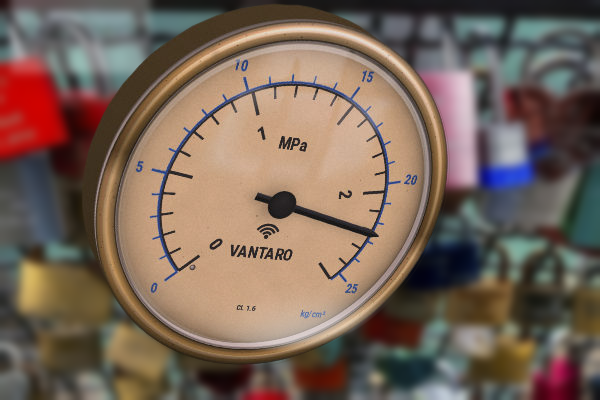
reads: 2.2
